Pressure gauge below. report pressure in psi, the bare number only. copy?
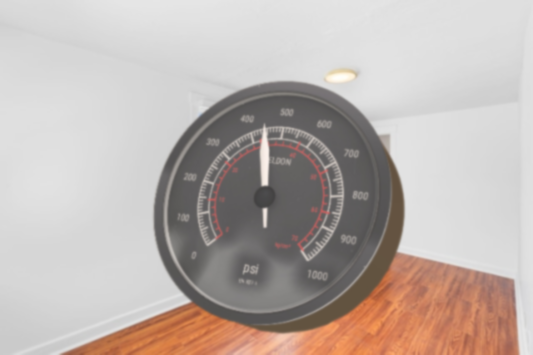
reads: 450
